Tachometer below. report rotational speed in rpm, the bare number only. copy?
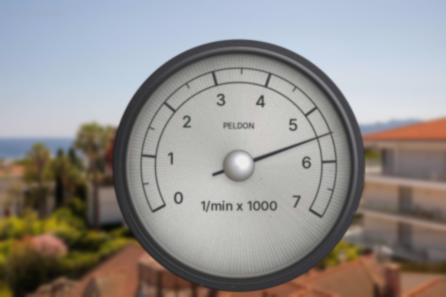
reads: 5500
